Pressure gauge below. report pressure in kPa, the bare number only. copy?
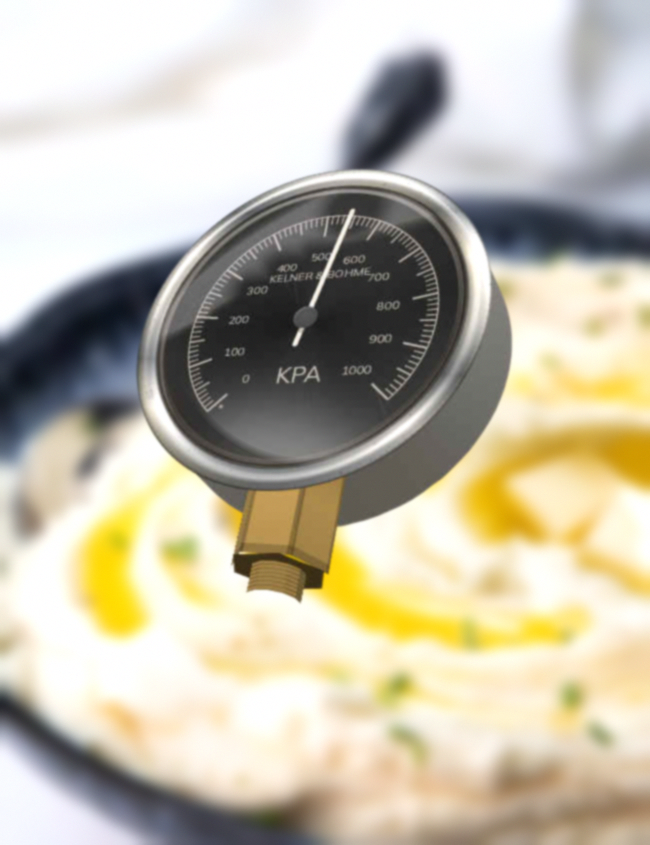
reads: 550
